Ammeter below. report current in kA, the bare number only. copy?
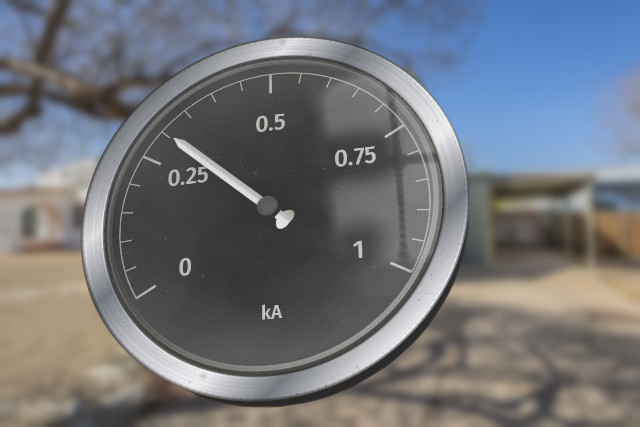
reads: 0.3
